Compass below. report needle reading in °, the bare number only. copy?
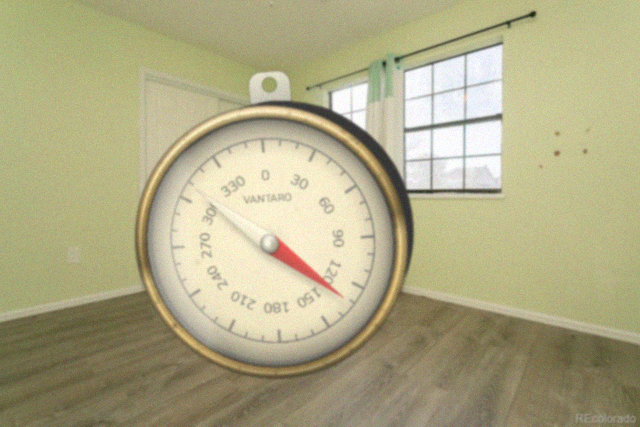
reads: 130
